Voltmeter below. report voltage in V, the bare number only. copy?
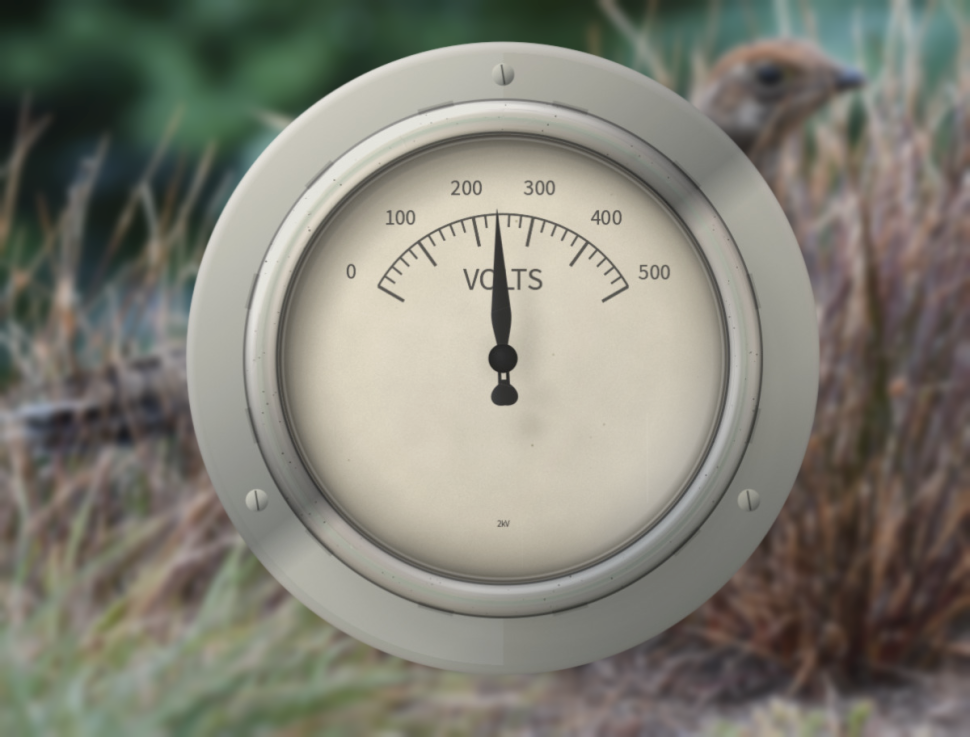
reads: 240
